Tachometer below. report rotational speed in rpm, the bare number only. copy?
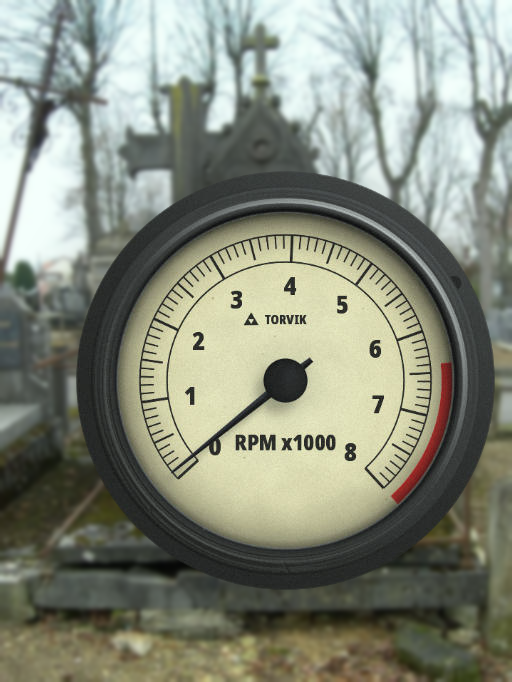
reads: 100
